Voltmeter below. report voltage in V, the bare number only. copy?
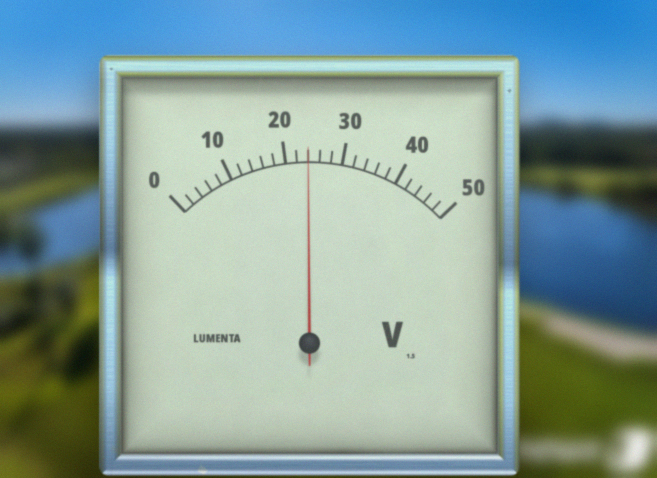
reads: 24
